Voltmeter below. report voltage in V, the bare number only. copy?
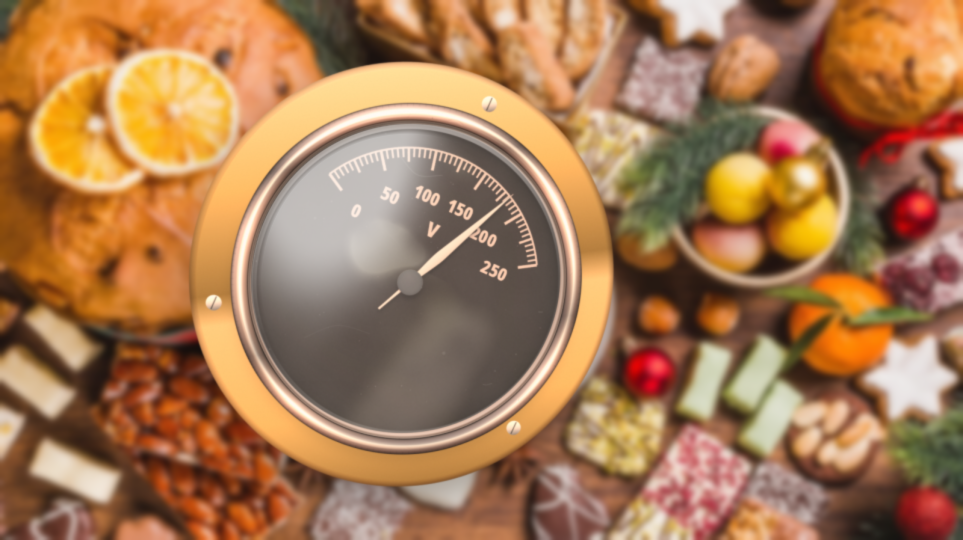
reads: 180
